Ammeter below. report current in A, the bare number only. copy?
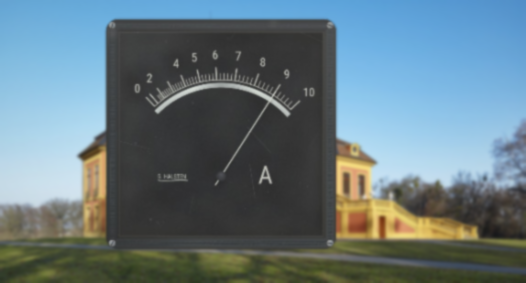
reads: 9
